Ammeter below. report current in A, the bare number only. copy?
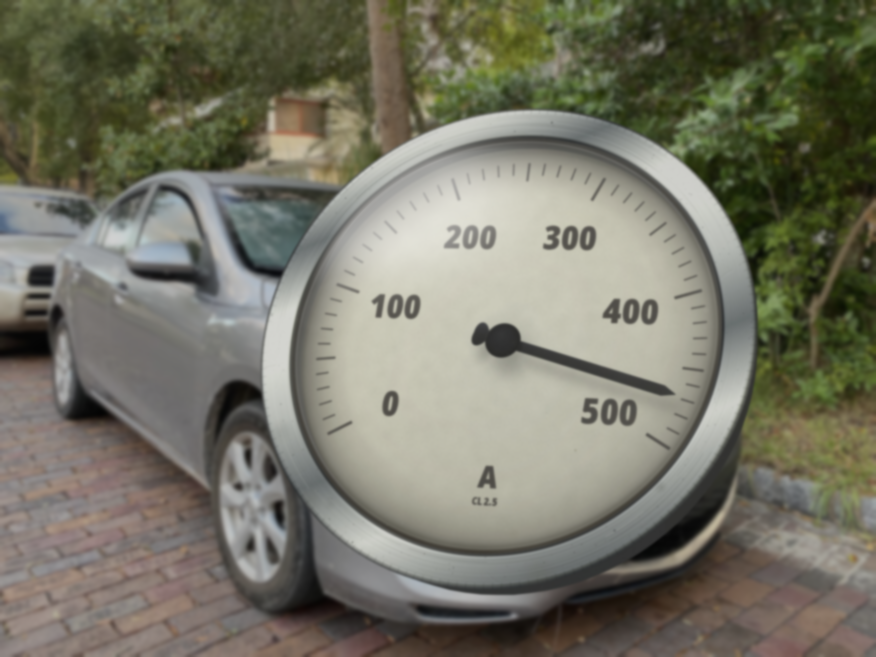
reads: 470
